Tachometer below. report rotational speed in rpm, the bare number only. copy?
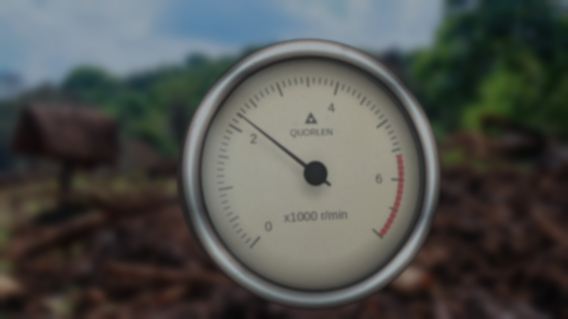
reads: 2200
